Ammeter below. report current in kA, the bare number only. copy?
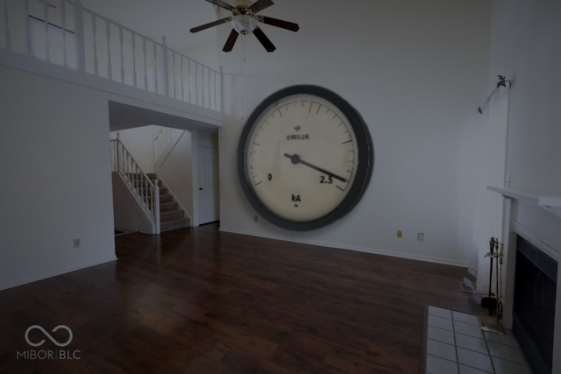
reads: 2.4
